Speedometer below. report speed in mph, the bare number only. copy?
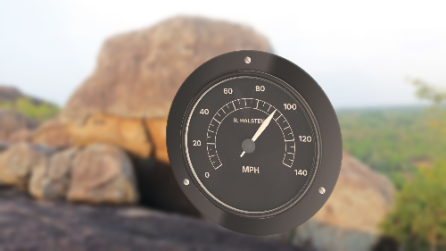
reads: 95
